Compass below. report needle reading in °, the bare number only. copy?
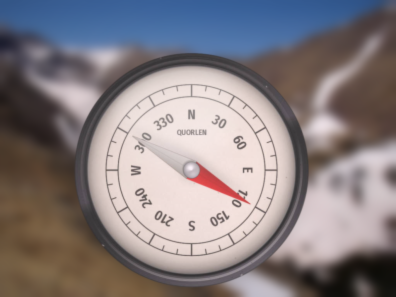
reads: 120
